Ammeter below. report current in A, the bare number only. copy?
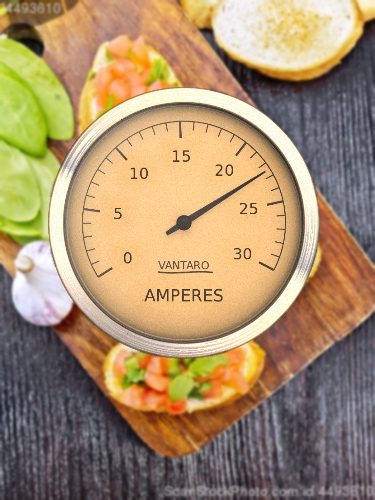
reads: 22.5
